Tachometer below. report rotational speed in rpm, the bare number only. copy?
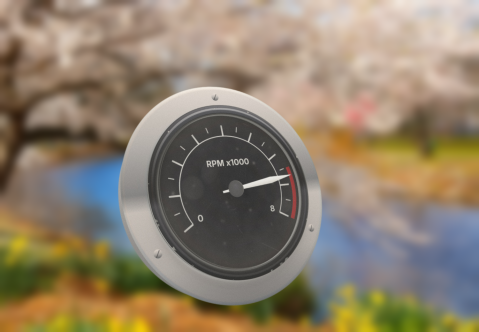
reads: 6750
